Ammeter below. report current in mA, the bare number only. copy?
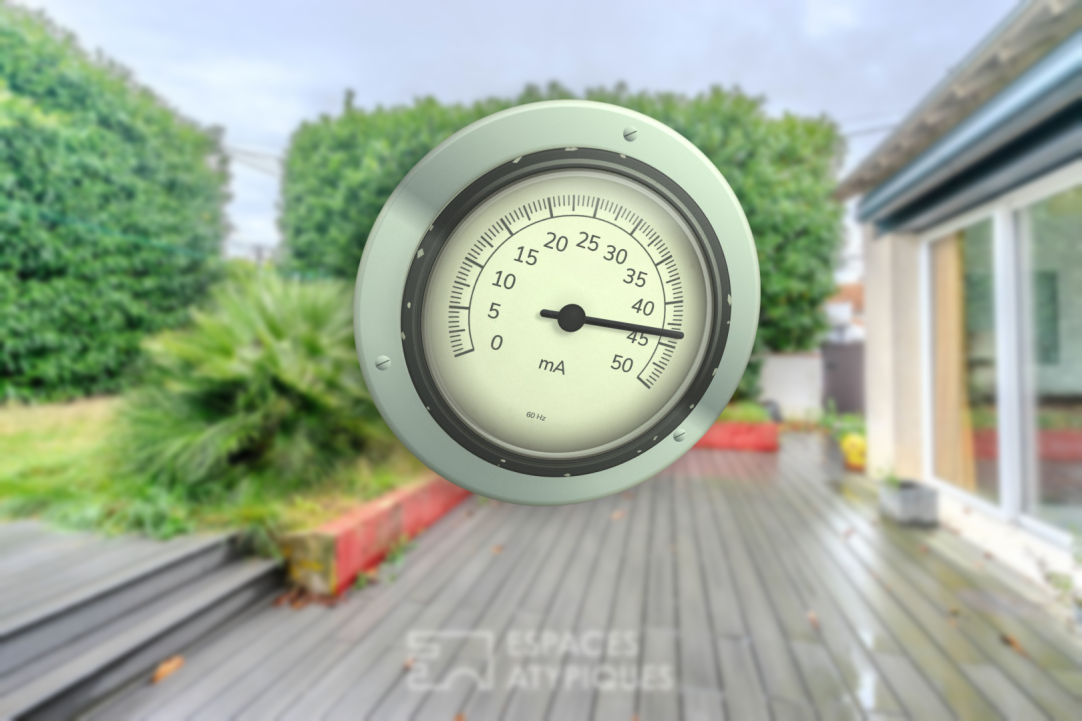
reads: 43.5
